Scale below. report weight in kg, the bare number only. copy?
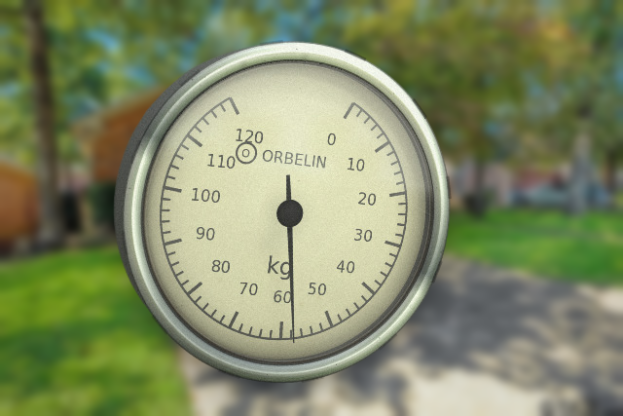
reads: 58
